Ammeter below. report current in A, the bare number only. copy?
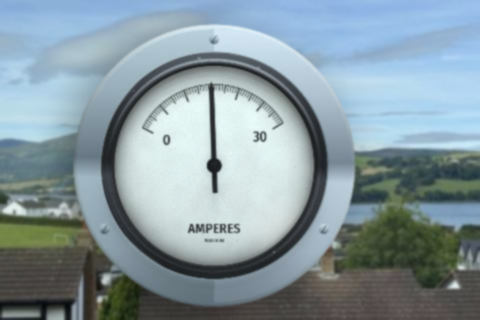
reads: 15
